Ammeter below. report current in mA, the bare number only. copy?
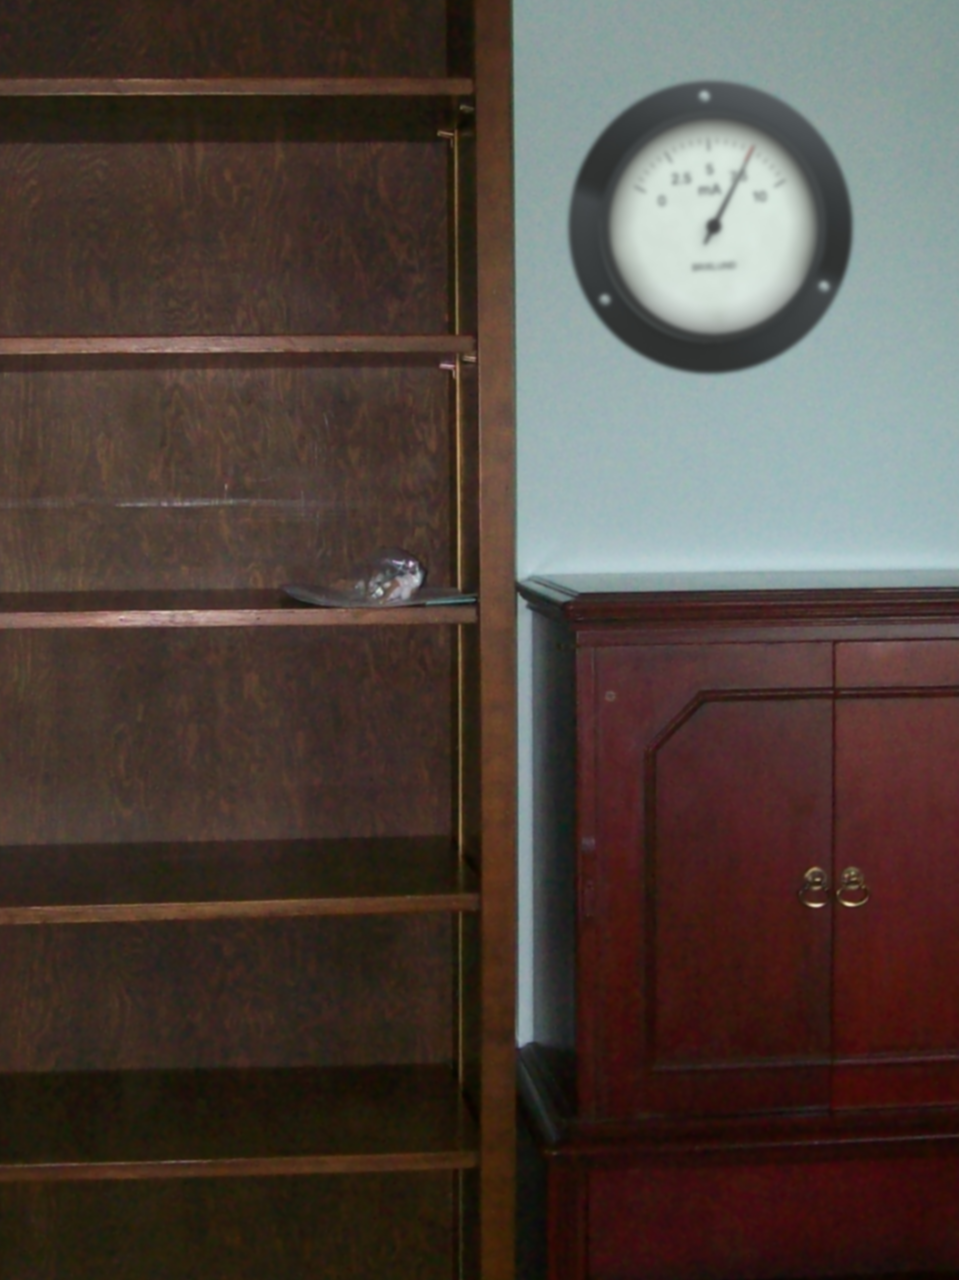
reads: 7.5
